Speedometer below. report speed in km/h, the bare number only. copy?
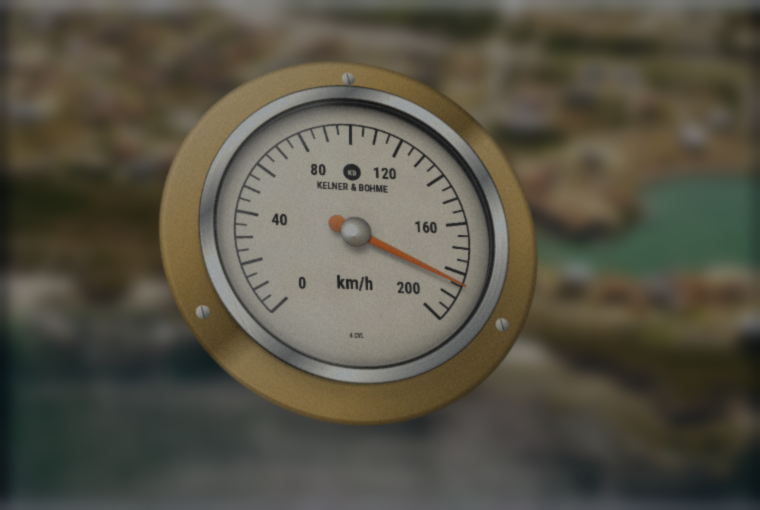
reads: 185
